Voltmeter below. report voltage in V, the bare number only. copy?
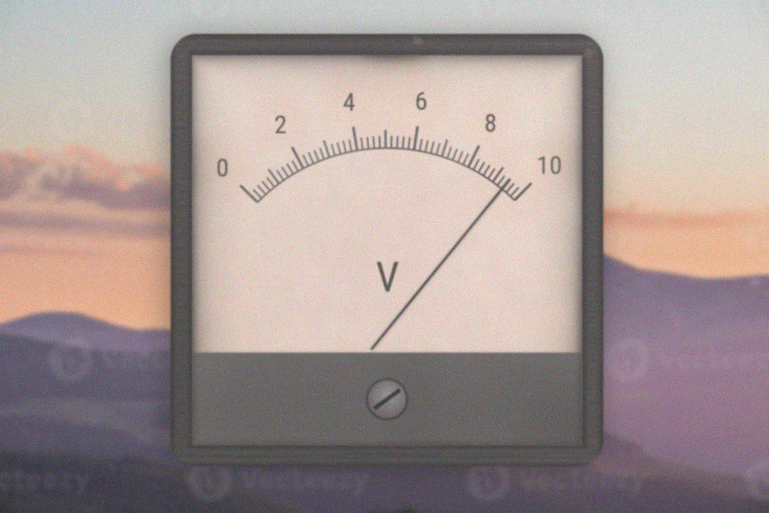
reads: 9.4
